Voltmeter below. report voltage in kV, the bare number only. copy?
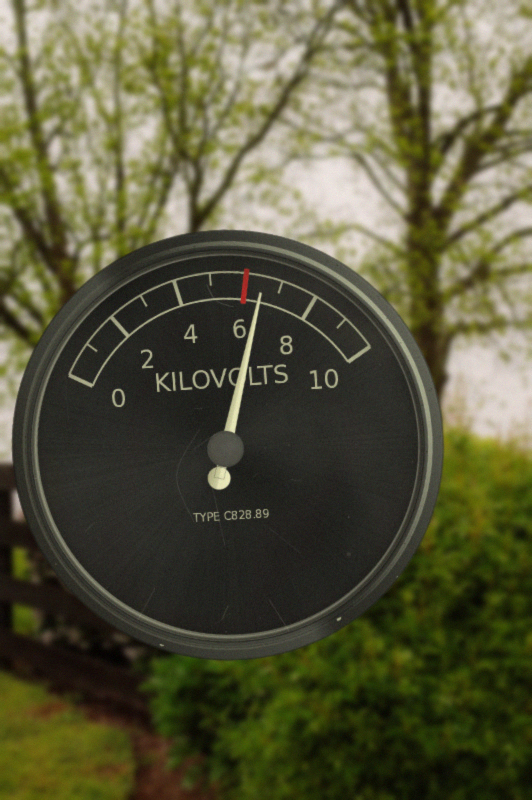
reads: 6.5
